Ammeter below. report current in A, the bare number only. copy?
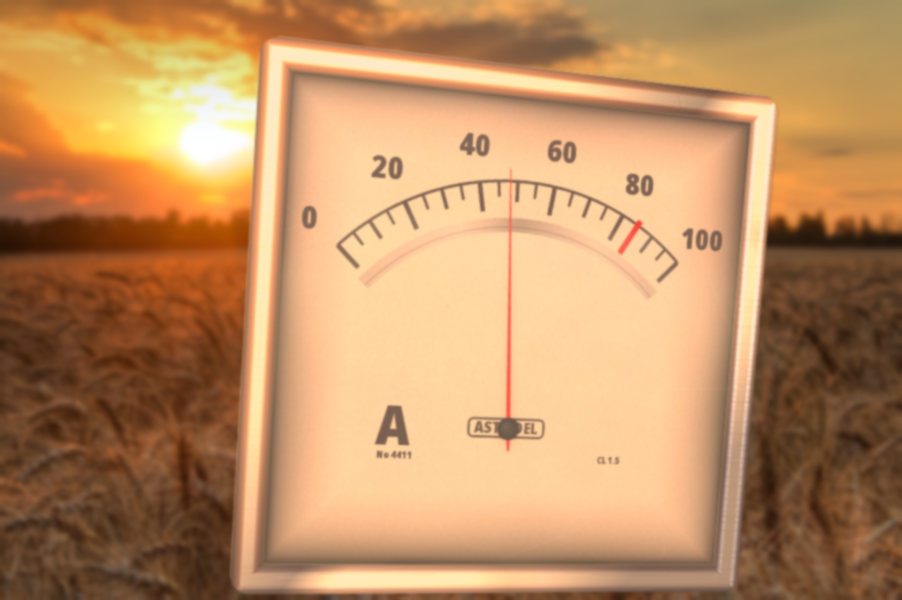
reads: 47.5
